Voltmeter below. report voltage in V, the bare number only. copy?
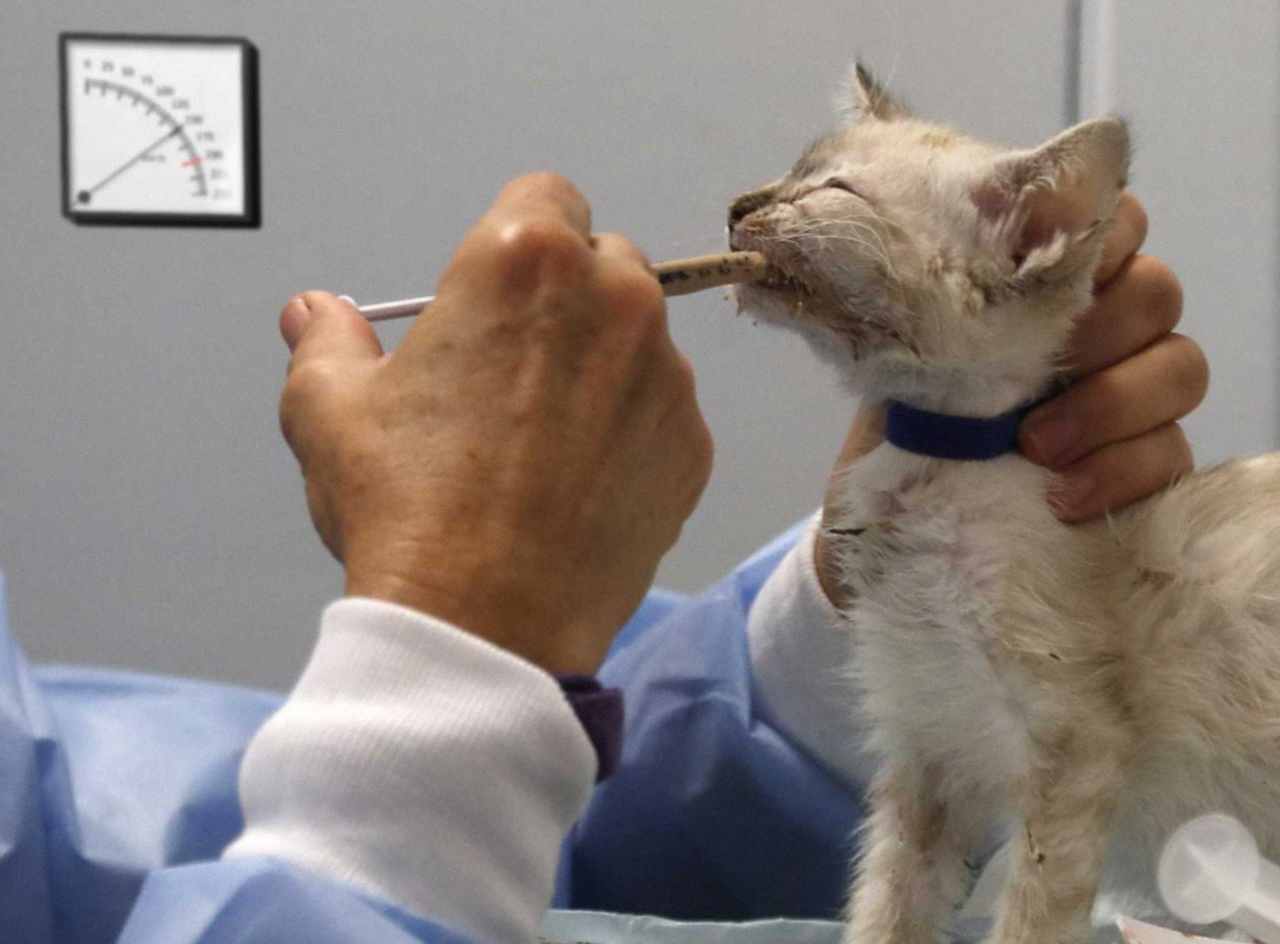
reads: 150
